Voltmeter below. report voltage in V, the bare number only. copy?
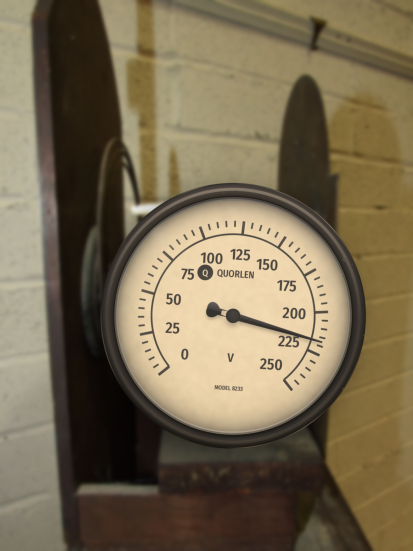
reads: 217.5
